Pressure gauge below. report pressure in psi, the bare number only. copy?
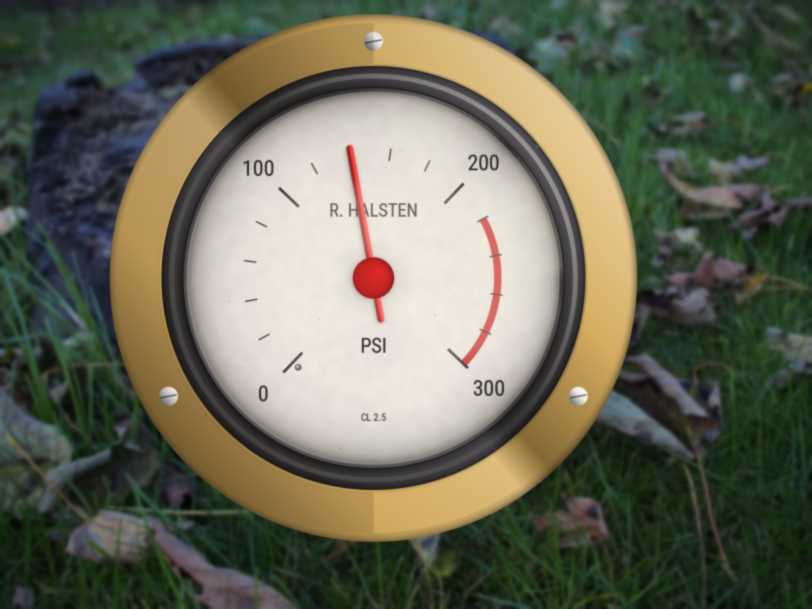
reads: 140
